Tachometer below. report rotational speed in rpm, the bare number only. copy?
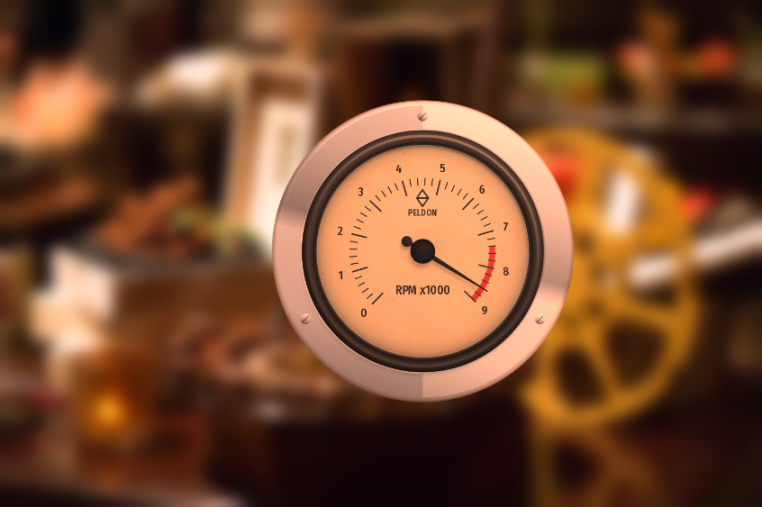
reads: 8600
